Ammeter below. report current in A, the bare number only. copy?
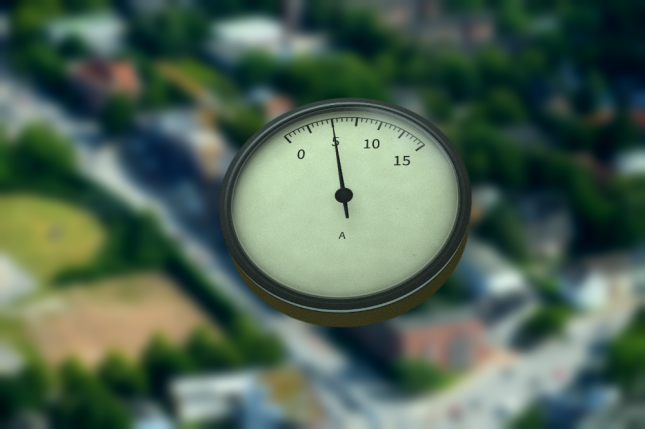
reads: 5
